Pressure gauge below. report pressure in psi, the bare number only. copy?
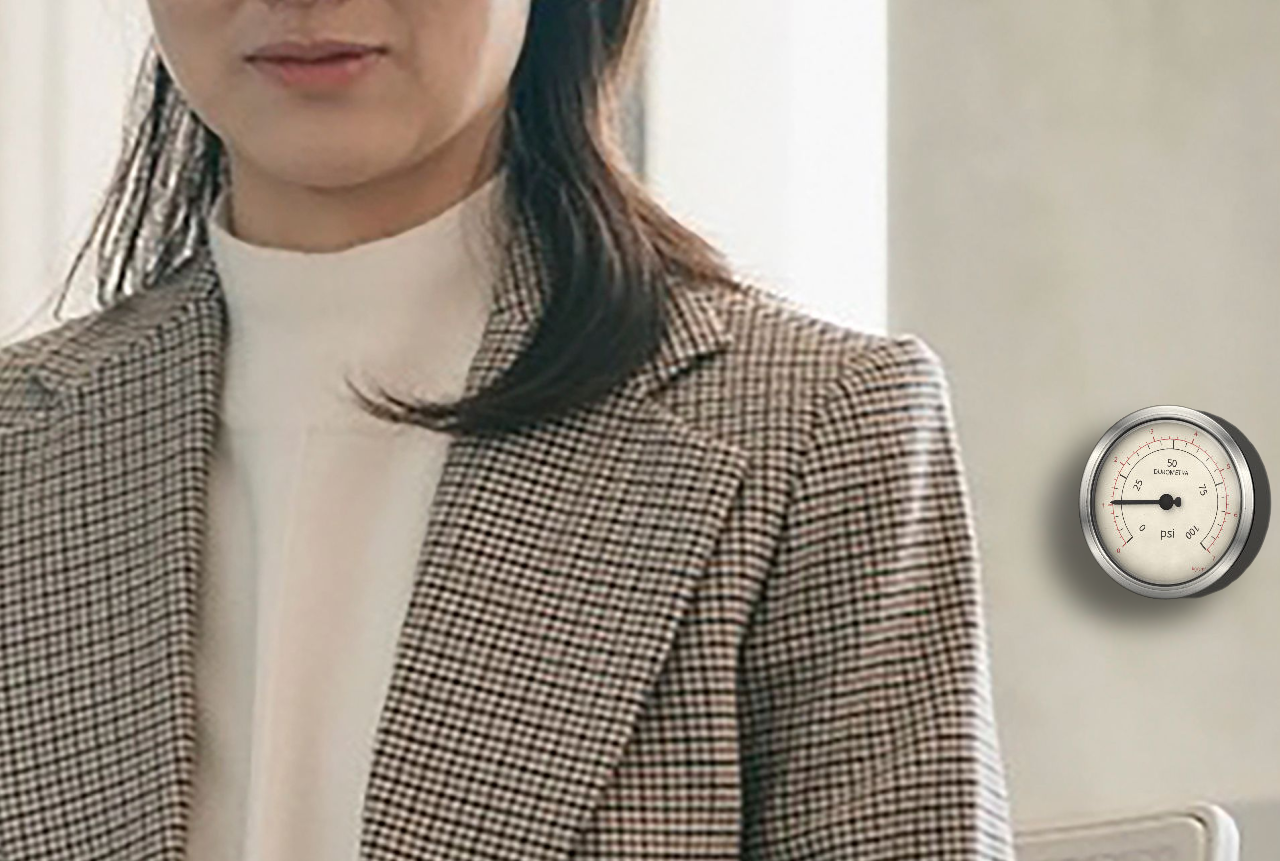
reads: 15
